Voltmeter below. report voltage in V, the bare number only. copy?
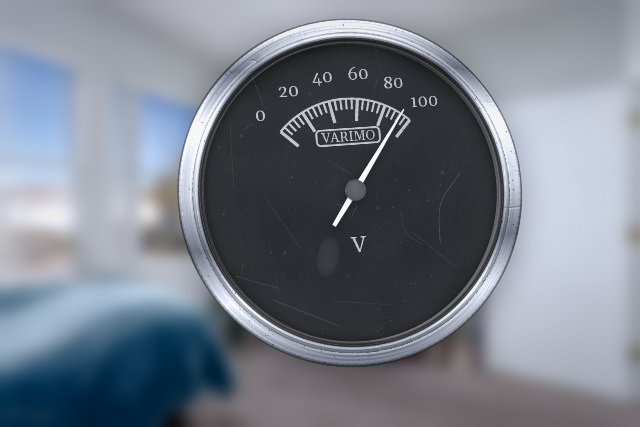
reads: 92
